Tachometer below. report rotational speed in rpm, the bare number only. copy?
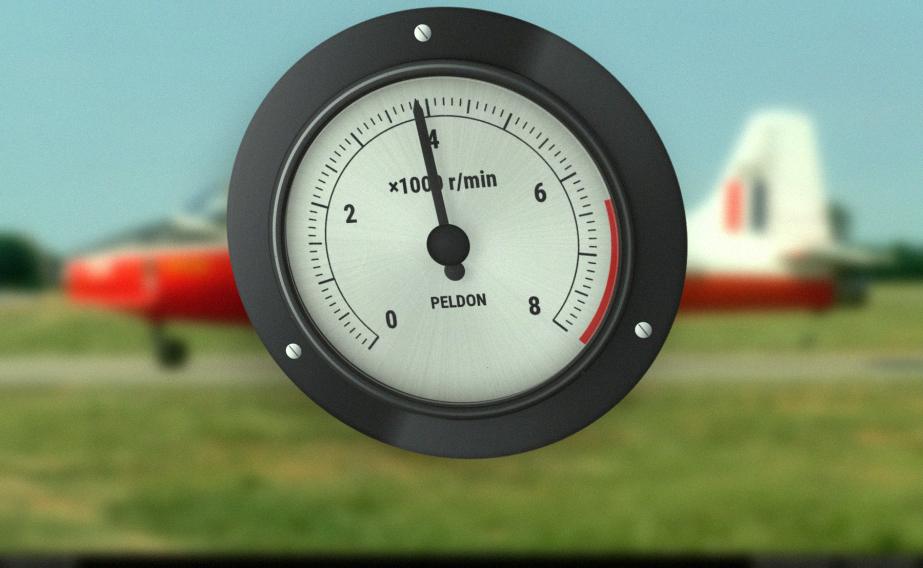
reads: 3900
